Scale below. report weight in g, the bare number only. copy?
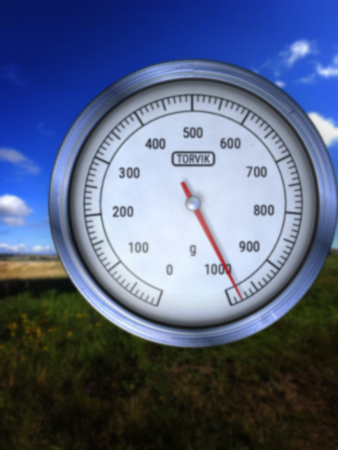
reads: 980
